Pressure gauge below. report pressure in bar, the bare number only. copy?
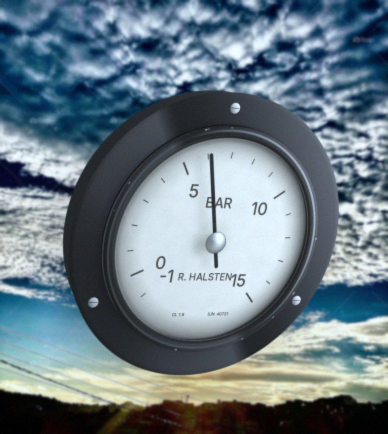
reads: 6
